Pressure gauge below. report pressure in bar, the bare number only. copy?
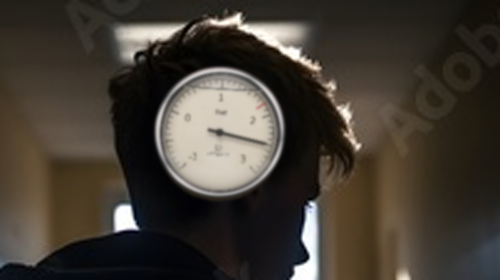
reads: 2.5
